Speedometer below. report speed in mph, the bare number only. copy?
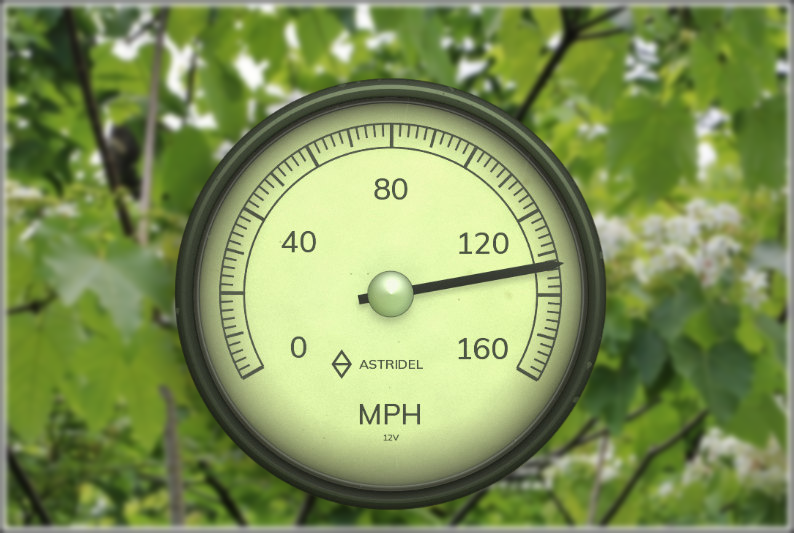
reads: 133
